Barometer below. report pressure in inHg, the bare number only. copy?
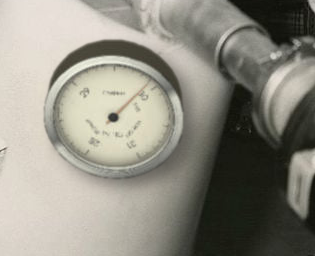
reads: 29.9
